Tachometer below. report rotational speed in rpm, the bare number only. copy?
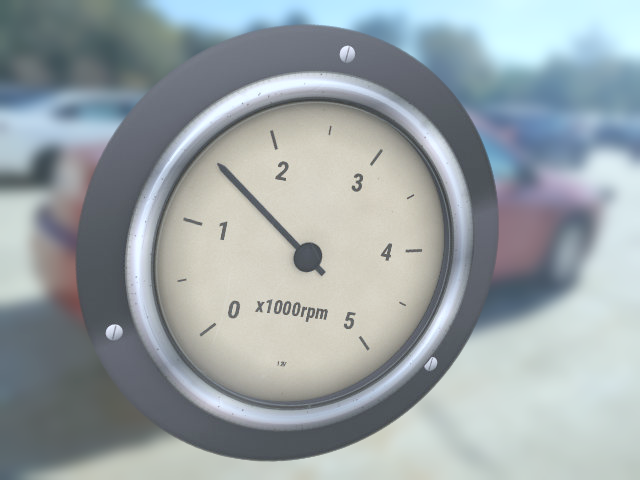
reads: 1500
